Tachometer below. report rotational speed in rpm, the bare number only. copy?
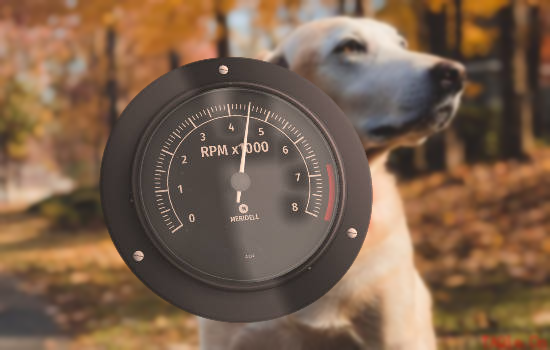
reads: 4500
